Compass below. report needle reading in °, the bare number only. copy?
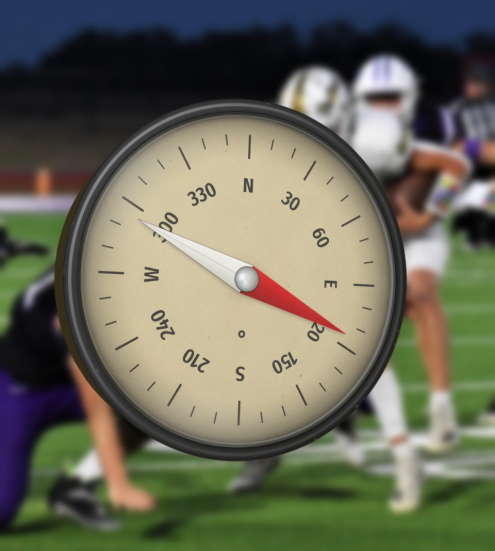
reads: 115
